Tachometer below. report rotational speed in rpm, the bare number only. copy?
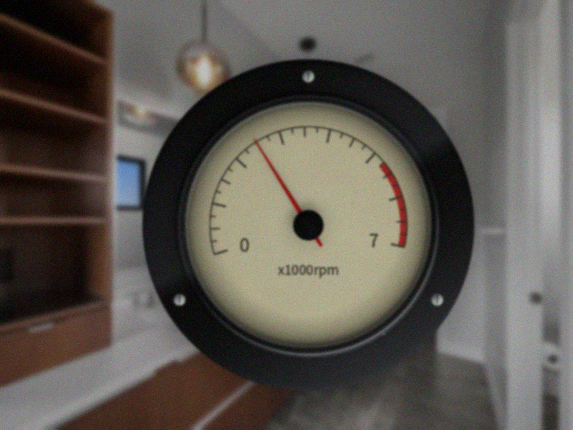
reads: 2500
